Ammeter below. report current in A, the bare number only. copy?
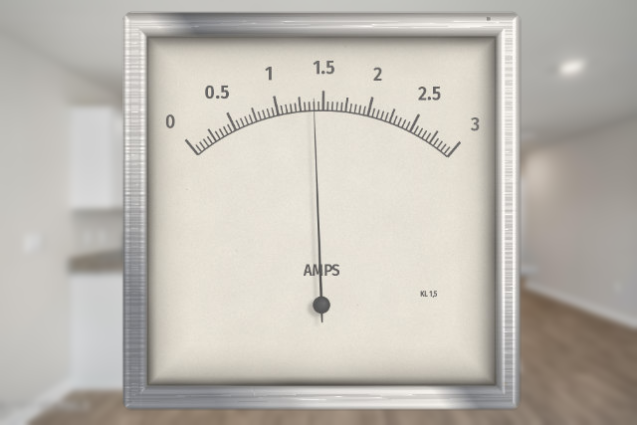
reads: 1.4
